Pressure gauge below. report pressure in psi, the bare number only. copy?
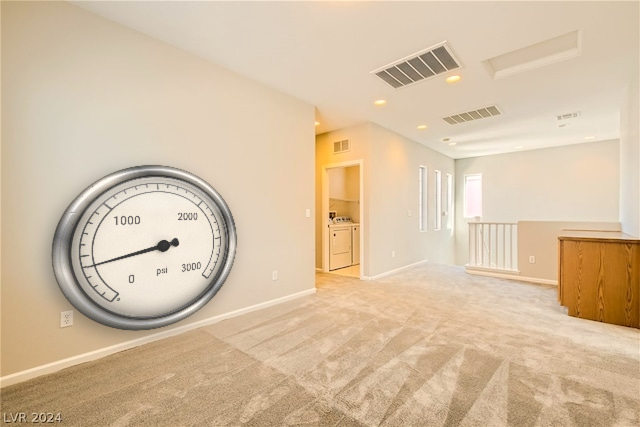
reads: 400
